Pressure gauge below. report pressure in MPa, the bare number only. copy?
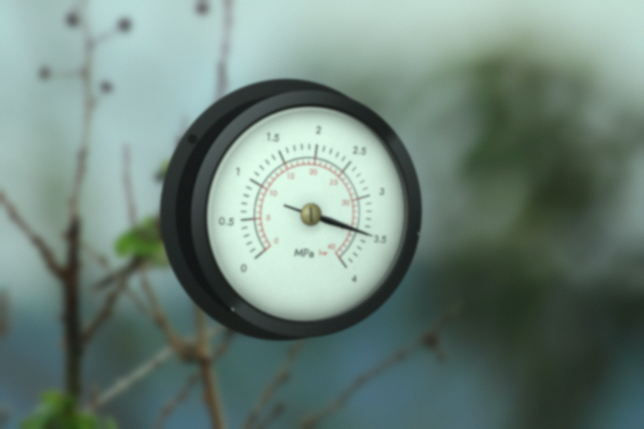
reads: 3.5
